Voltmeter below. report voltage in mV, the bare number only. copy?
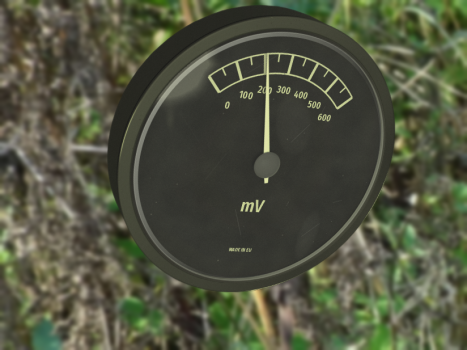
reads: 200
